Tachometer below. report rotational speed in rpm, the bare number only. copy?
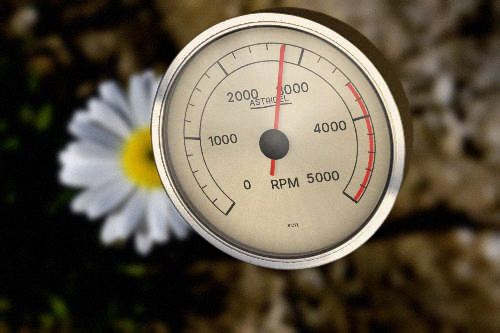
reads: 2800
